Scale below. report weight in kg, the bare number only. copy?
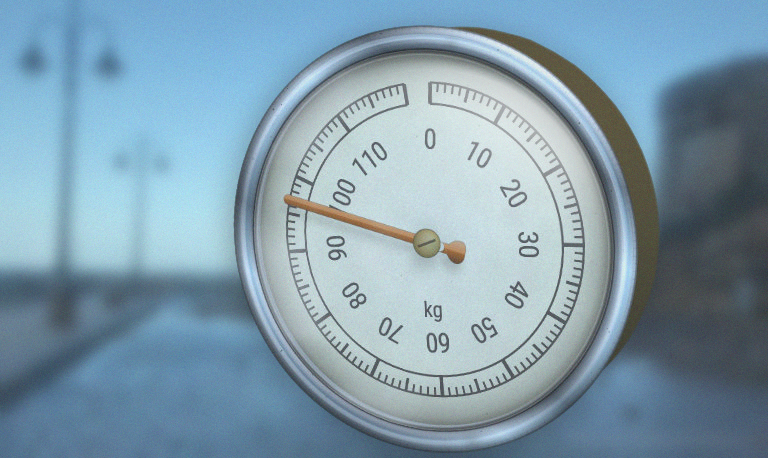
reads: 97
